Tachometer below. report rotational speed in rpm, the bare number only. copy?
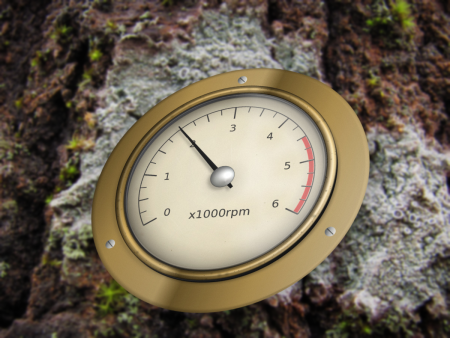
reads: 2000
